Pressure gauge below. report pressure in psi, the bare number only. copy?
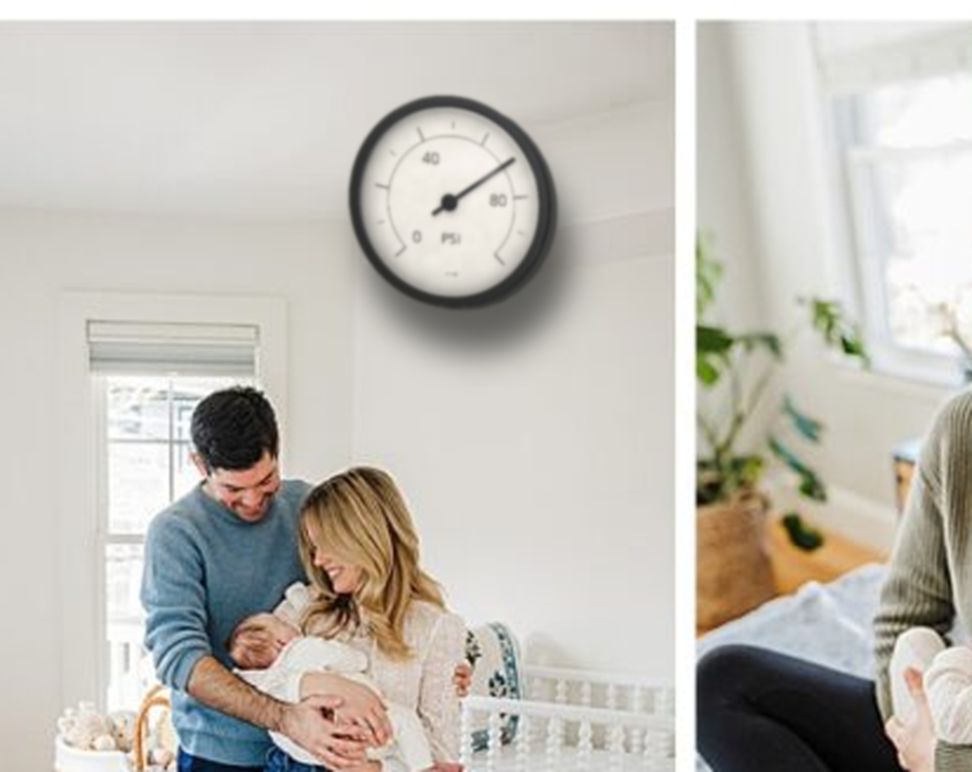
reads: 70
